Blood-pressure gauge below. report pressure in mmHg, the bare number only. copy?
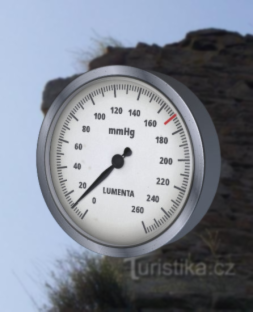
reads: 10
